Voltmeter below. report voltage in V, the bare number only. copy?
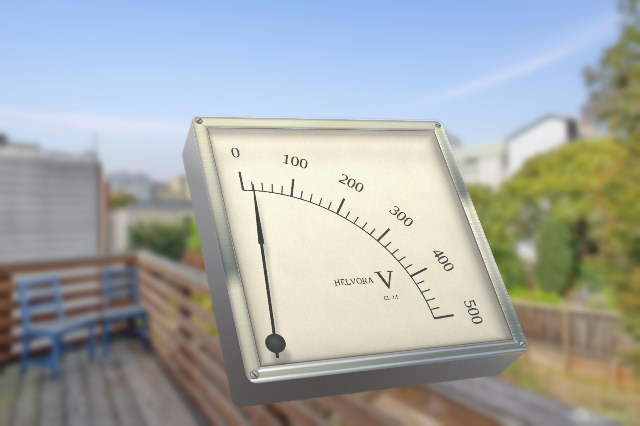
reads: 20
